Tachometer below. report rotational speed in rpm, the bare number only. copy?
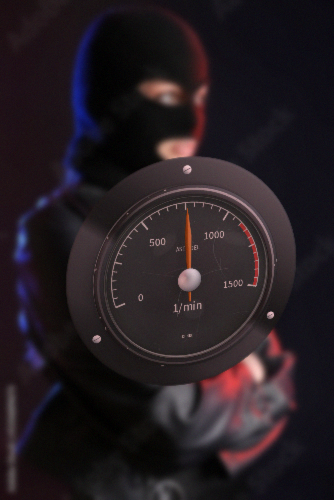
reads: 750
